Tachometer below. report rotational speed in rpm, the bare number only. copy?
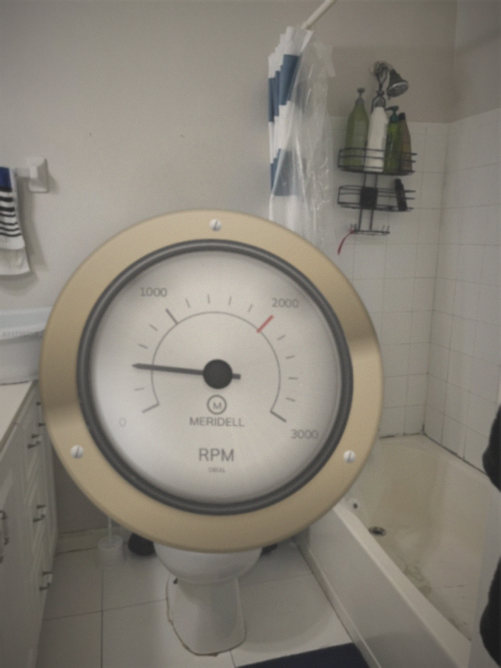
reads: 400
